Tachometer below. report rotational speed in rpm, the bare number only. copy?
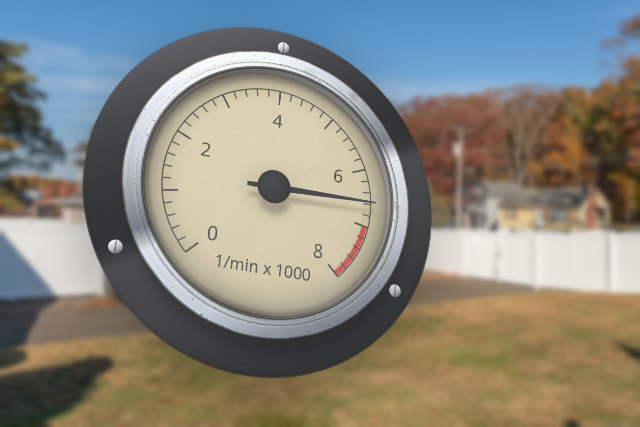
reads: 6600
